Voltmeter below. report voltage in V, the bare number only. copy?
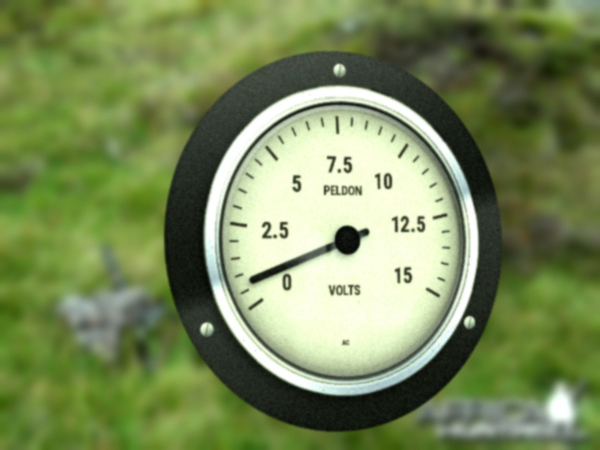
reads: 0.75
